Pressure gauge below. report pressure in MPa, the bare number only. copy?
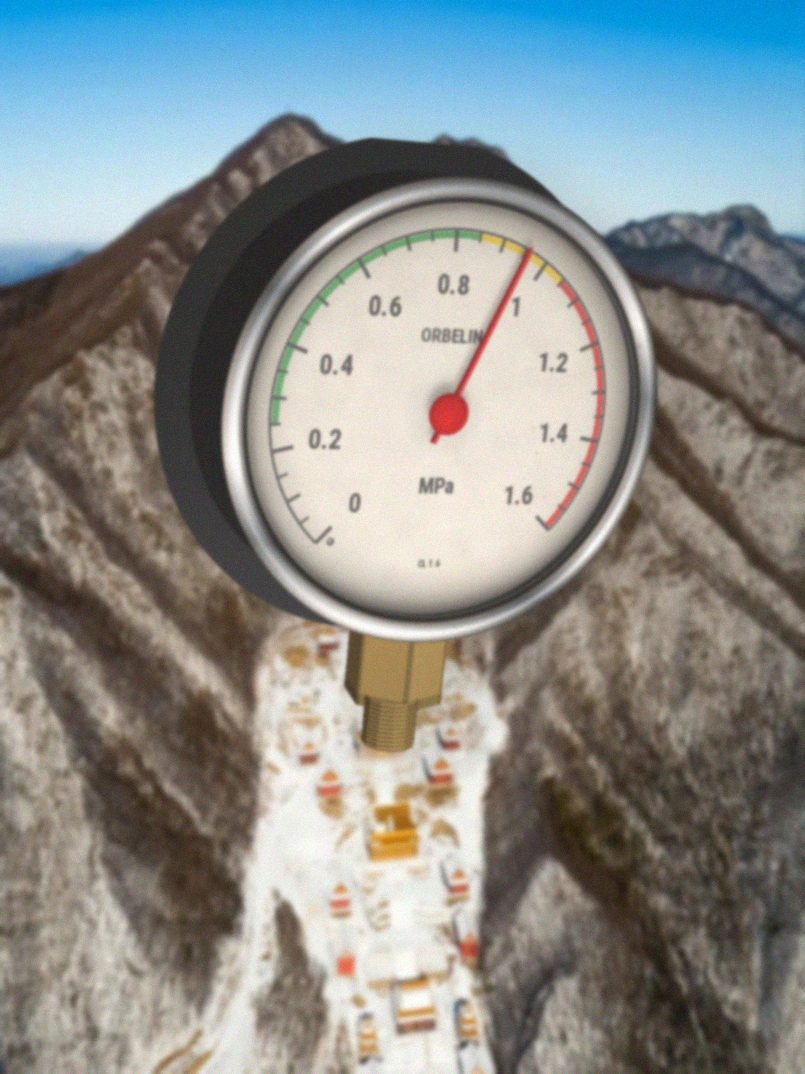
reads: 0.95
